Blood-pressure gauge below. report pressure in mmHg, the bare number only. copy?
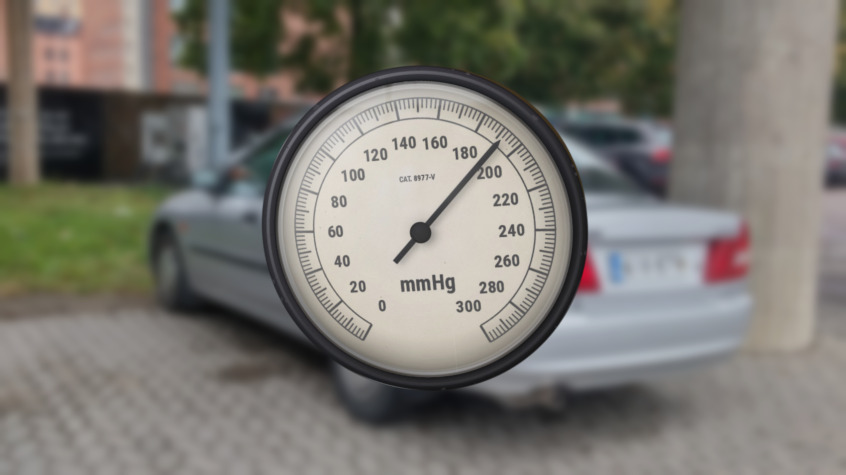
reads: 192
